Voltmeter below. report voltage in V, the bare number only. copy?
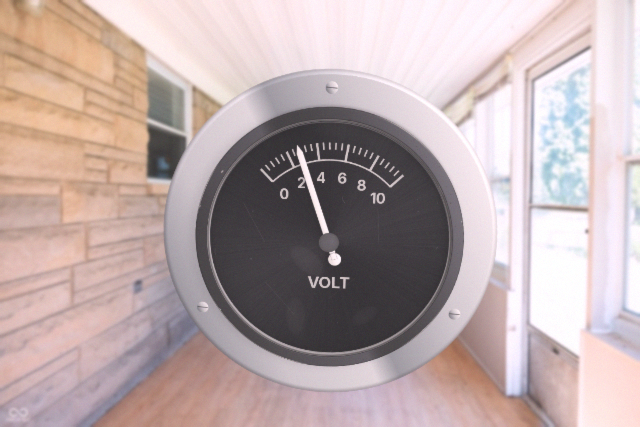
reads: 2.8
